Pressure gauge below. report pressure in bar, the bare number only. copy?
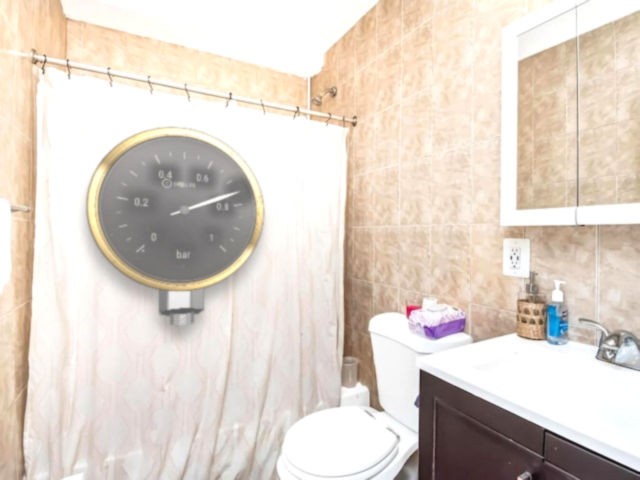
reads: 0.75
